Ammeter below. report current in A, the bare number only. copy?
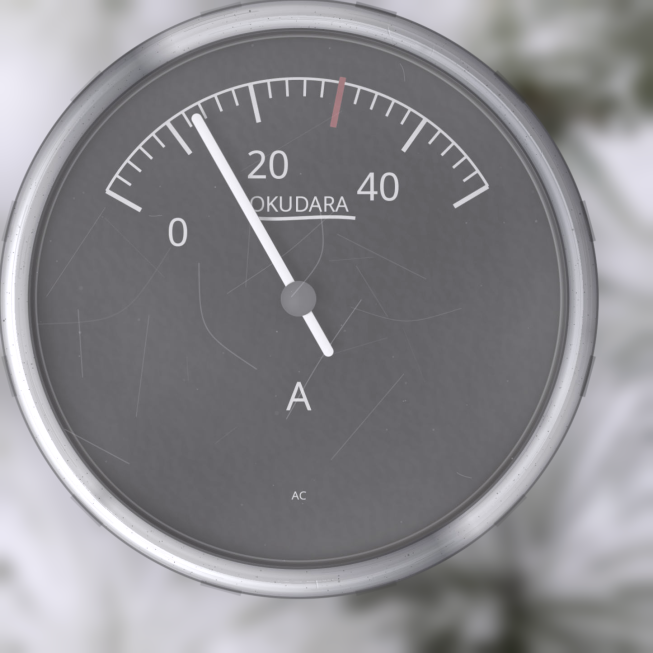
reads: 13
